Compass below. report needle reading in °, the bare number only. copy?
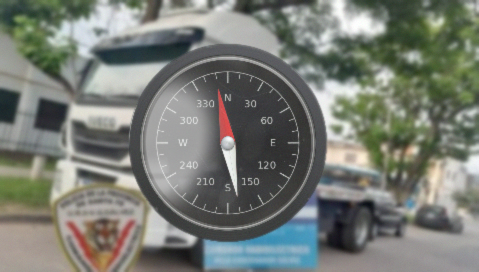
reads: 350
